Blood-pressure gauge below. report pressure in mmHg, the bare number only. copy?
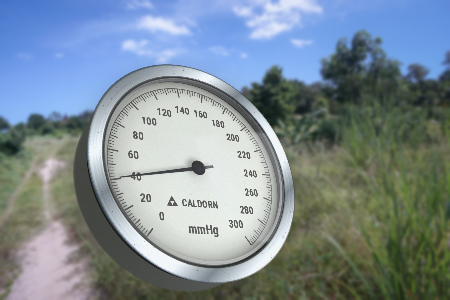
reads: 40
